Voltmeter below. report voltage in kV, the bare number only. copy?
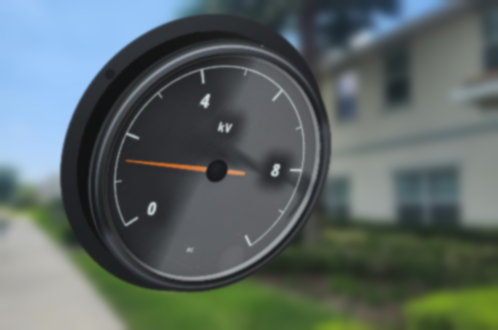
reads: 1.5
